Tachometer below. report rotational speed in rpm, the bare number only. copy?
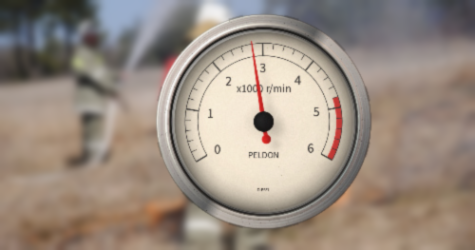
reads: 2800
